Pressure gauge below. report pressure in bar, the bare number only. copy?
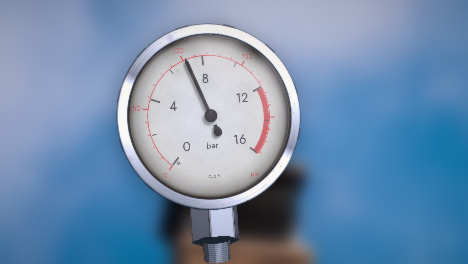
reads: 7
